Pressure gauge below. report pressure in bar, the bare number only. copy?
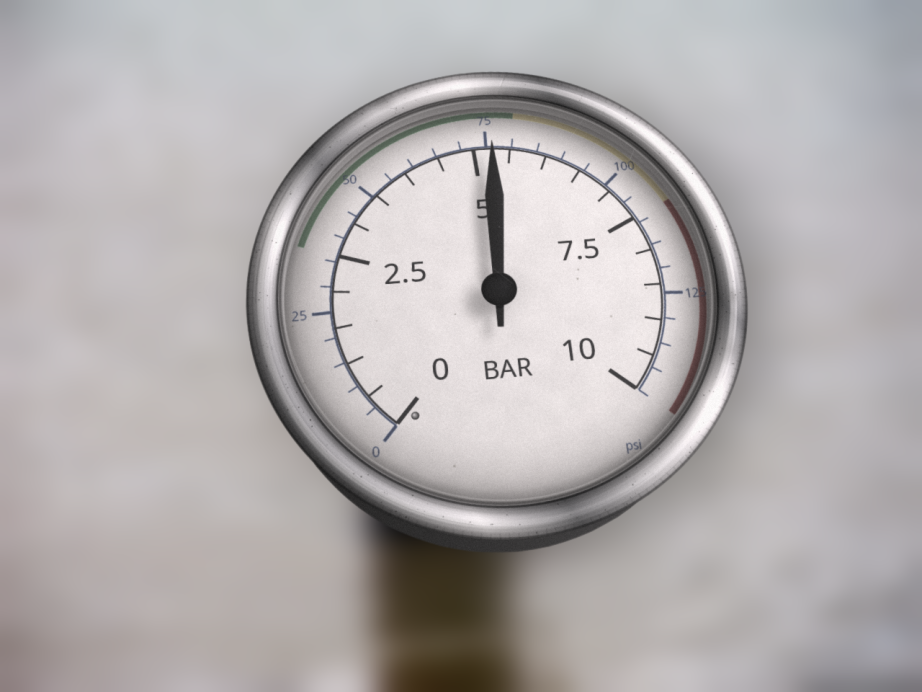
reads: 5.25
